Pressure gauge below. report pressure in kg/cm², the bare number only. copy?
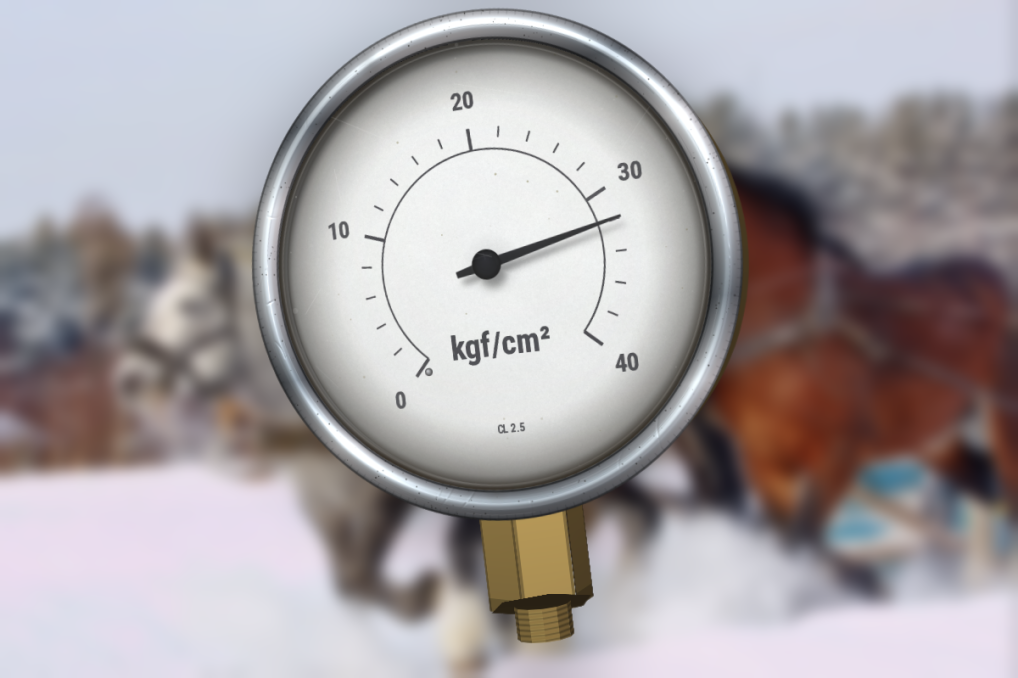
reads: 32
